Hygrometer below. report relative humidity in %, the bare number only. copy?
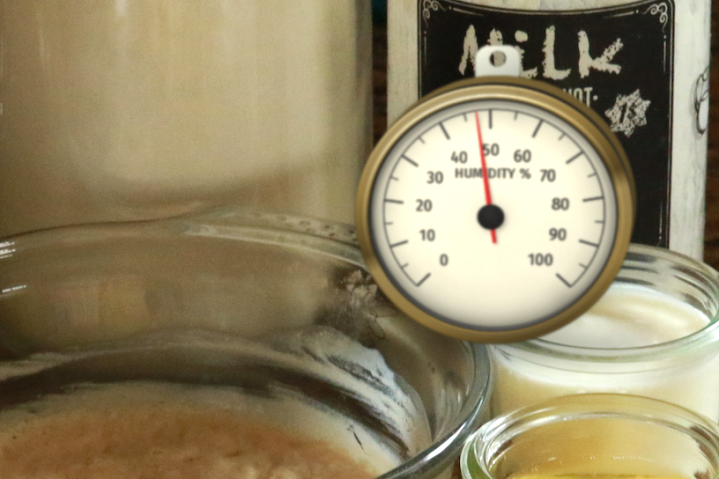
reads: 47.5
